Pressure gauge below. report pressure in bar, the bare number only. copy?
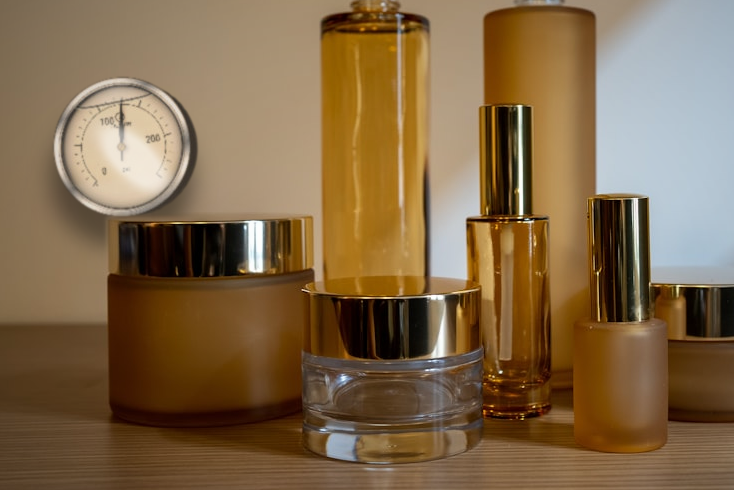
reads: 130
